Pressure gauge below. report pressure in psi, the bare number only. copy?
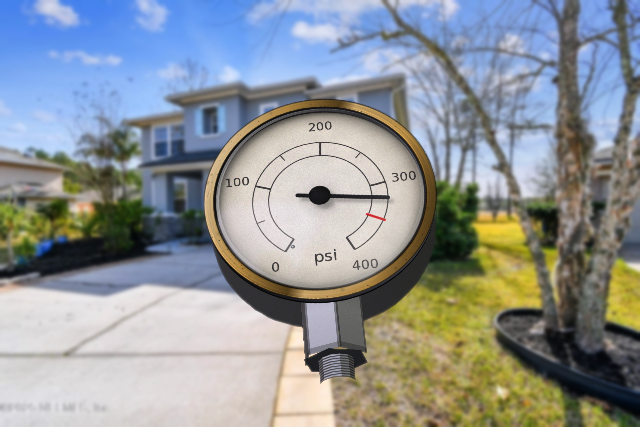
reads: 325
